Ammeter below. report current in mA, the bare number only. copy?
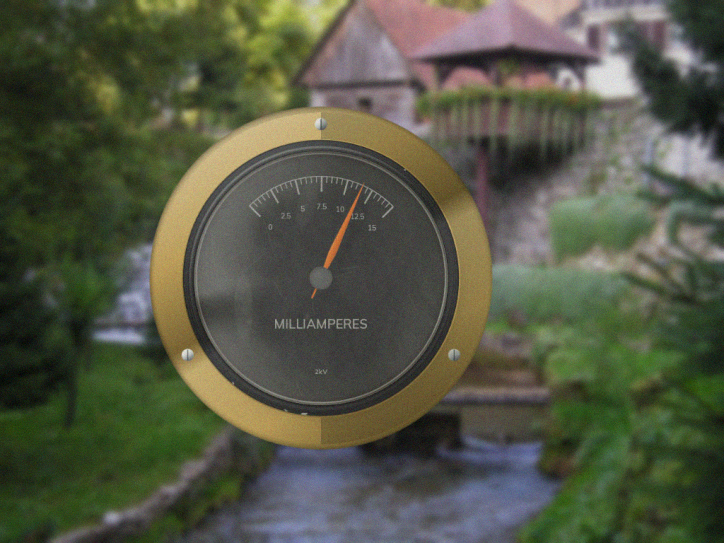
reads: 11.5
